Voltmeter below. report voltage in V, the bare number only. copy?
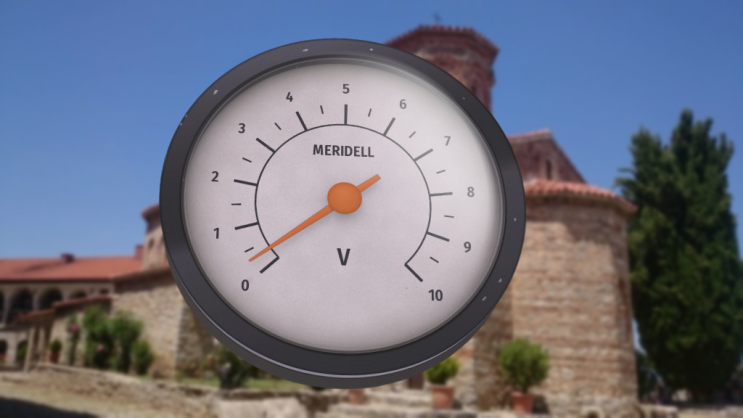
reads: 0.25
